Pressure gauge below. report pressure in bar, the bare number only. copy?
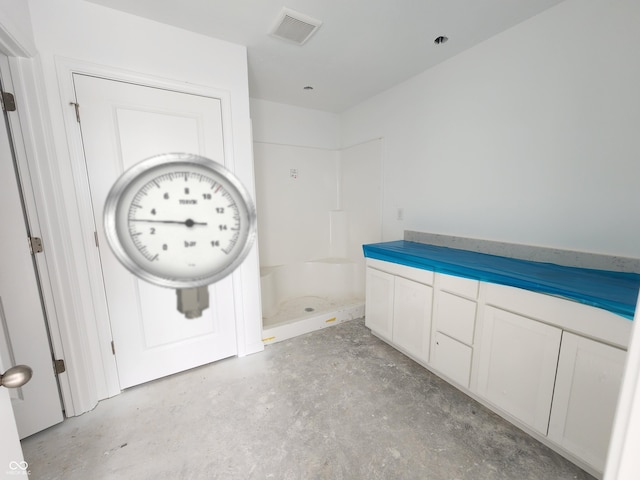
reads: 3
